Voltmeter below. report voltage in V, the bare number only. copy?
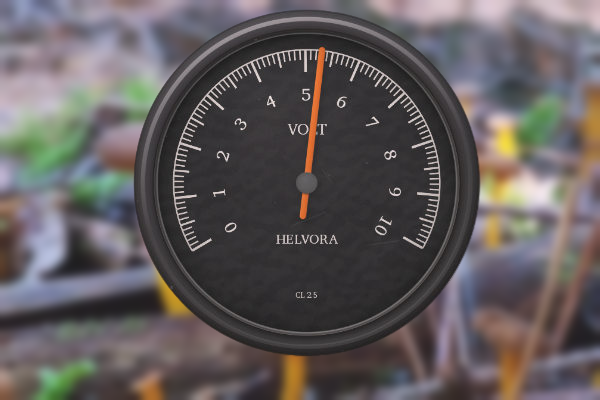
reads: 5.3
